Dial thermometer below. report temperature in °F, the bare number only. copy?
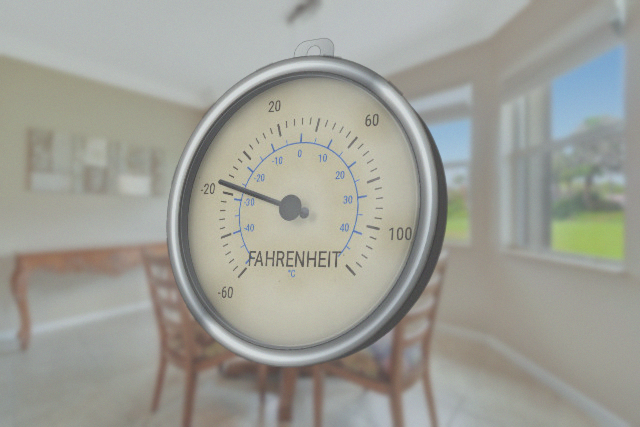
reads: -16
